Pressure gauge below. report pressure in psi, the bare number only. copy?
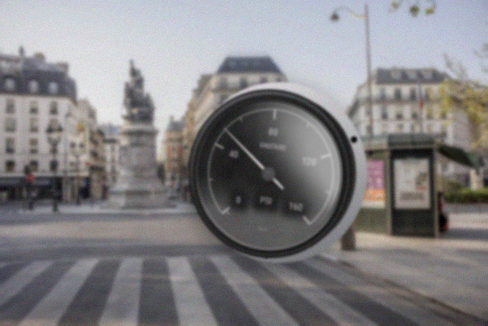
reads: 50
